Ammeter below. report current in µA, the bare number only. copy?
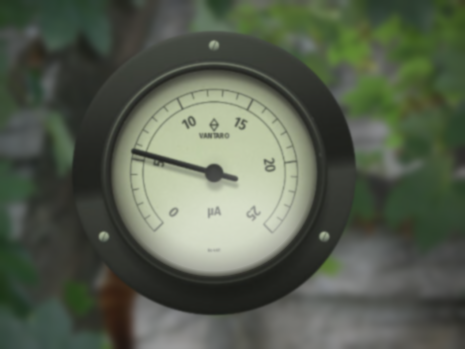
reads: 5.5
